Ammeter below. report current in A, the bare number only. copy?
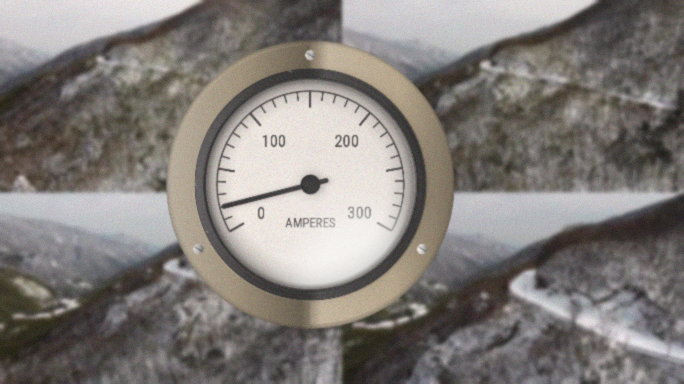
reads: 20
